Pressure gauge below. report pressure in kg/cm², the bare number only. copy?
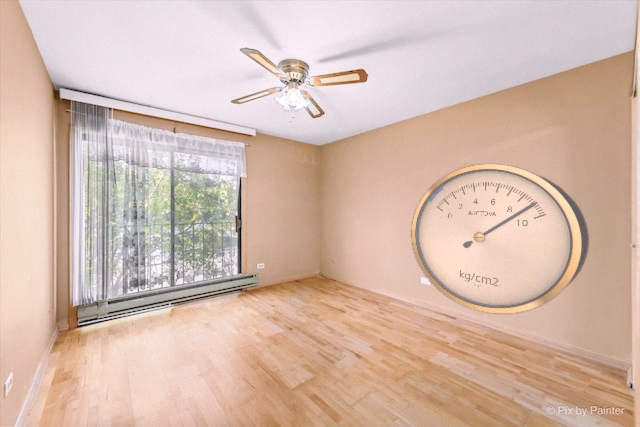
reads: 9
